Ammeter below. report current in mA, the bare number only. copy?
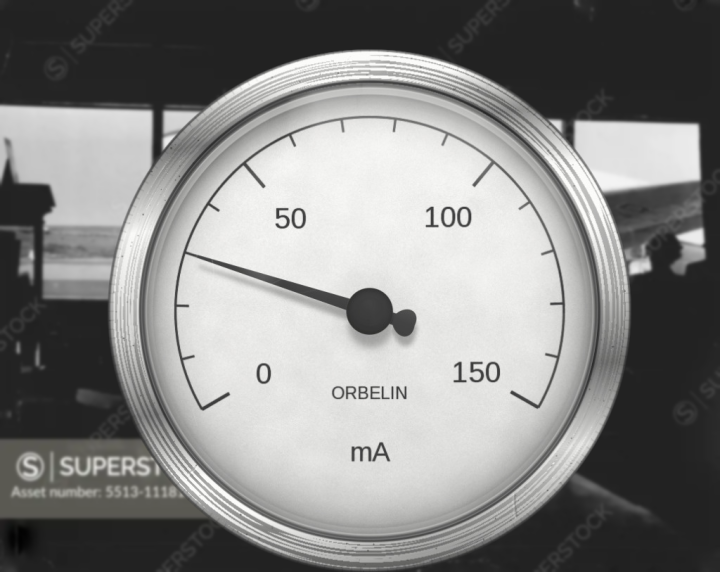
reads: 30
